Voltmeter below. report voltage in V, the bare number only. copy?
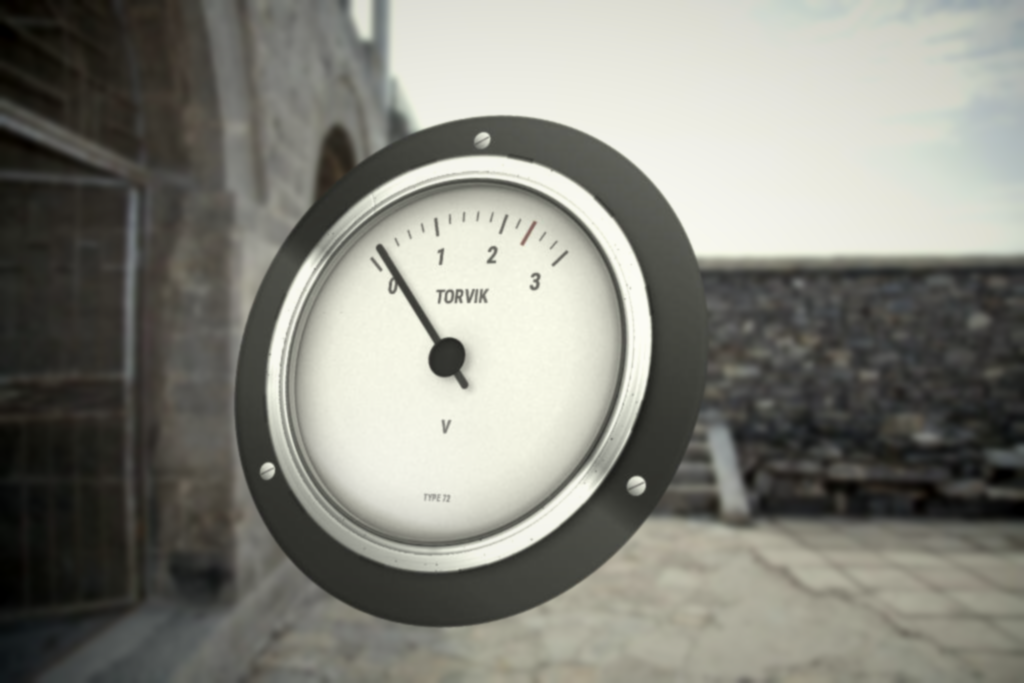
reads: 0.2
